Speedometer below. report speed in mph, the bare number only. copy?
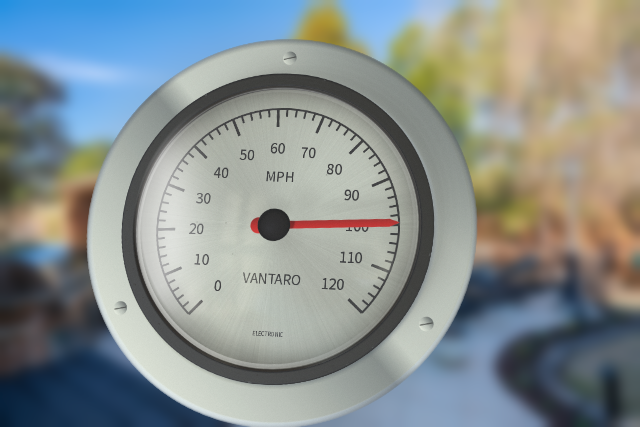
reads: 100
